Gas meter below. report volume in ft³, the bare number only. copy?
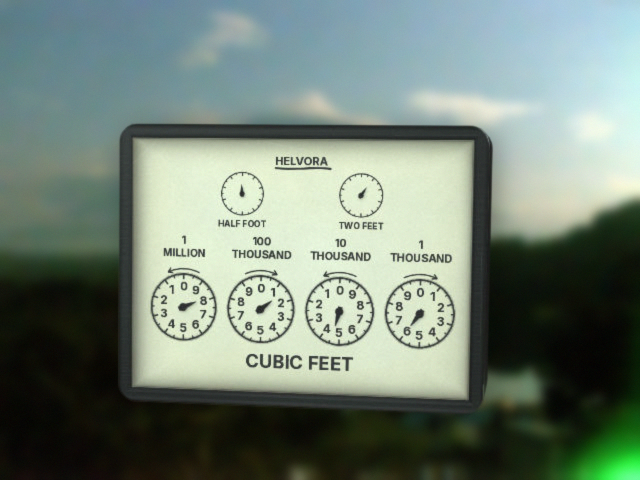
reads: 814600
